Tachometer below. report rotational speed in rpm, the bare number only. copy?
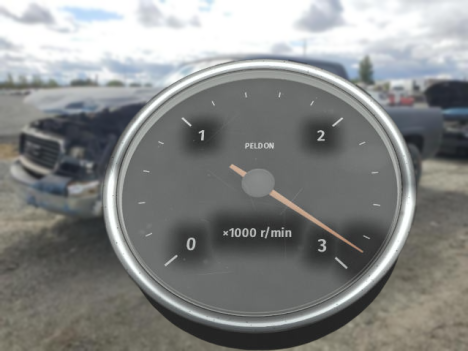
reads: 2900
